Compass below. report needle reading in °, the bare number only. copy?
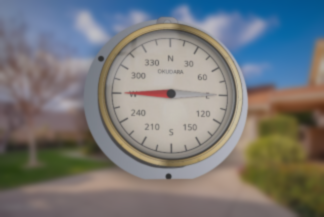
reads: 270
